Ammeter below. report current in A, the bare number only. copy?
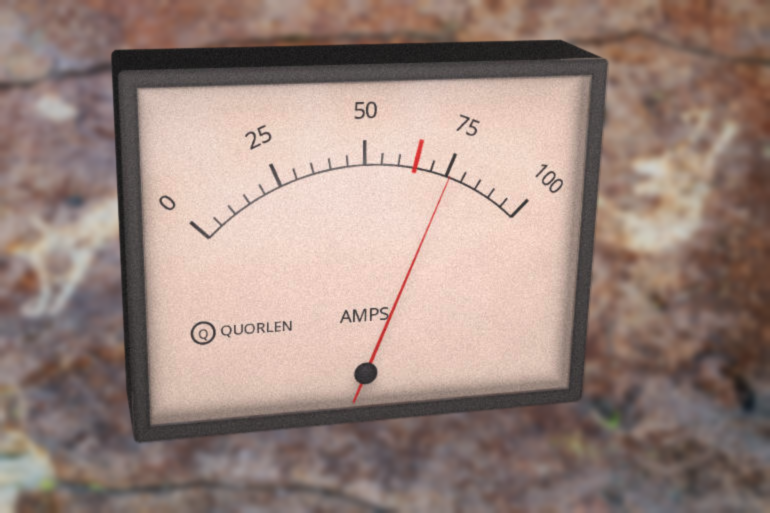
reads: 75
